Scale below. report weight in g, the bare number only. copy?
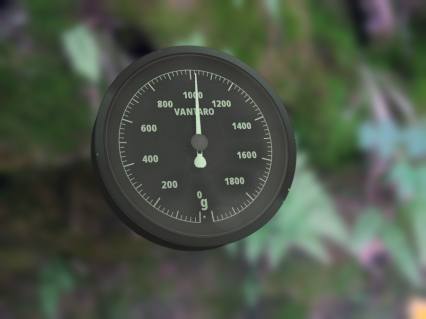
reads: 1020
